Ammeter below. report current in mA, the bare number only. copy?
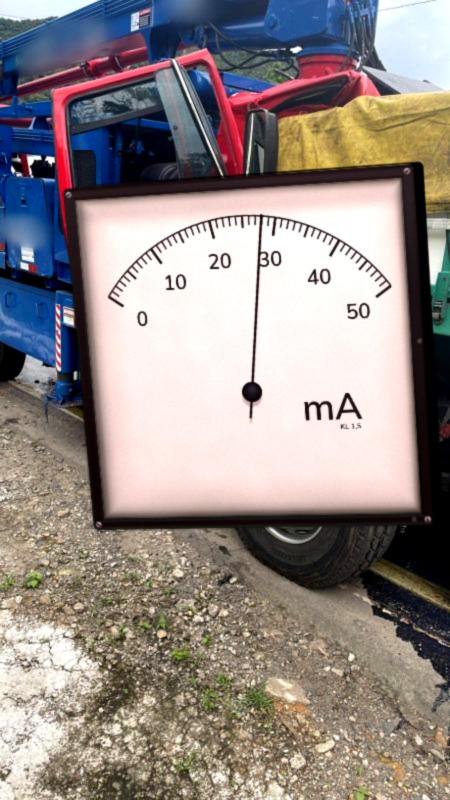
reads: 28
